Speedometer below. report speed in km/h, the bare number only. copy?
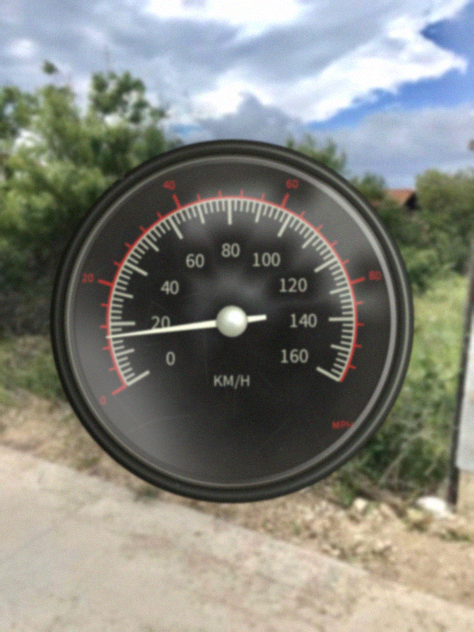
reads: 16
